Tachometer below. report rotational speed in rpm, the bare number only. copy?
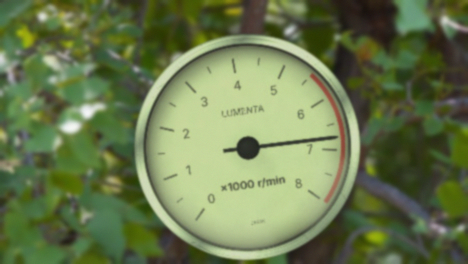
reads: 6750
